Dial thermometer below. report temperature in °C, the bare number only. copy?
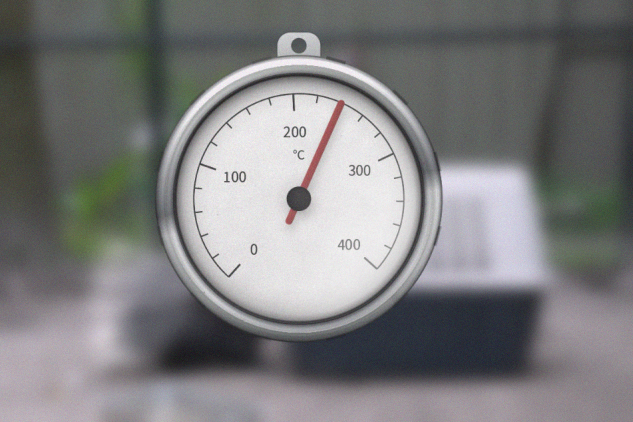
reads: 240
